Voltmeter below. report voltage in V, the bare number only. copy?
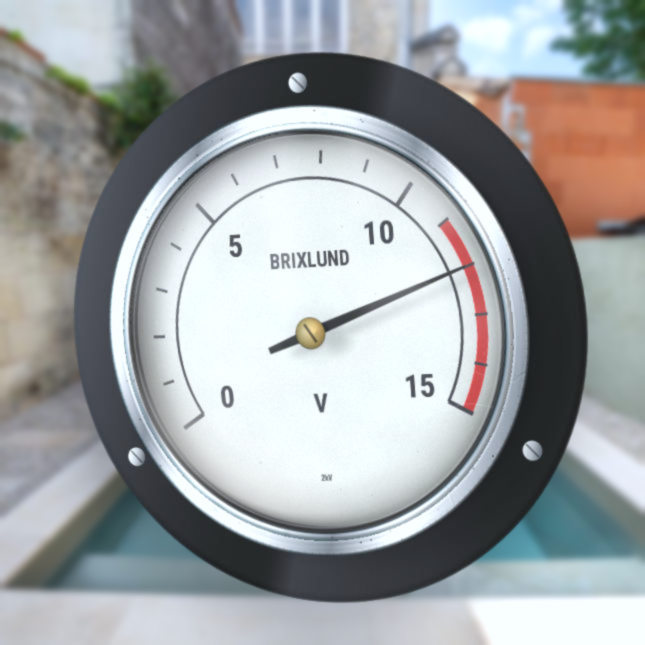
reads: 12
